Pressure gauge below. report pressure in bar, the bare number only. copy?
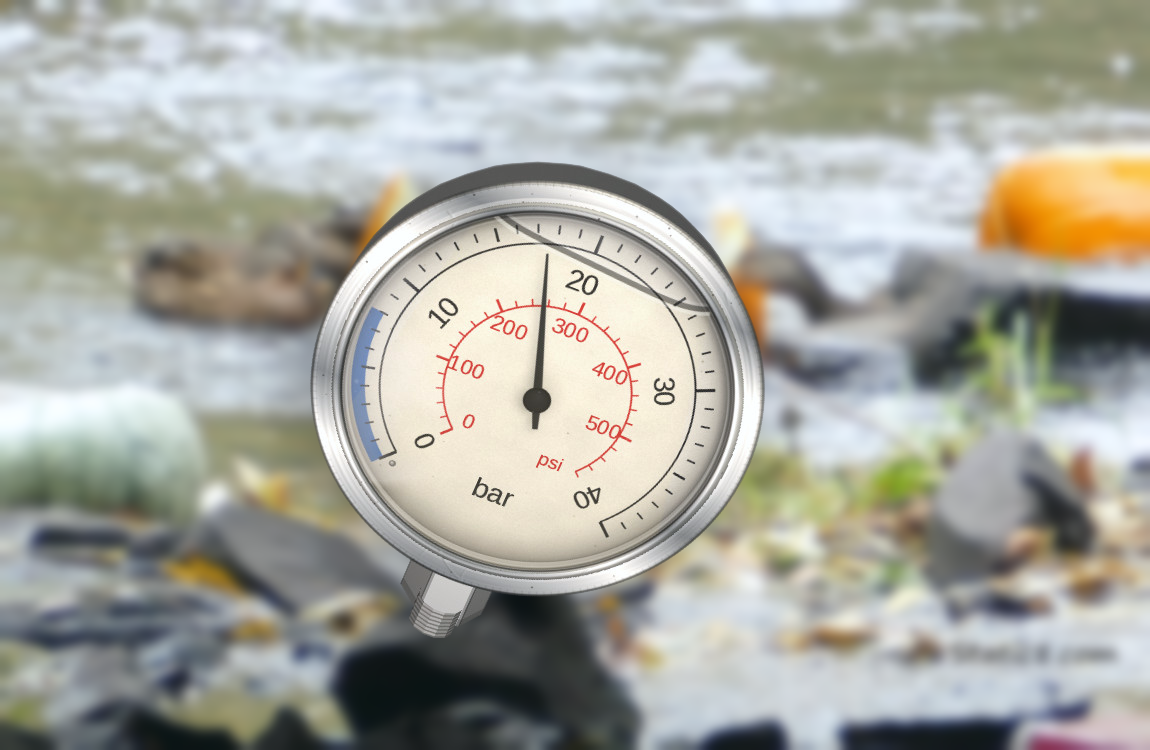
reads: 17.5
